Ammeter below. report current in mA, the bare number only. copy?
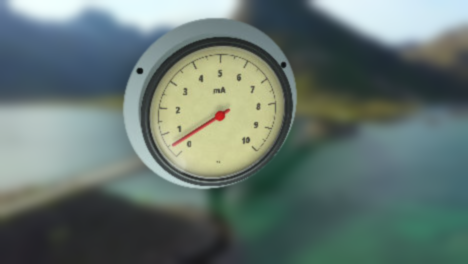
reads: 0.5
